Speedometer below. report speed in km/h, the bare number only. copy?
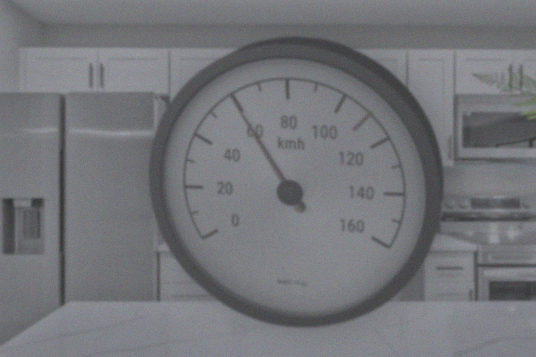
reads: 60
